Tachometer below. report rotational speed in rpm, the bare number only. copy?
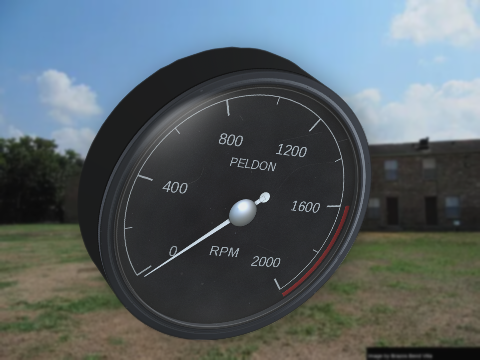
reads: 0
